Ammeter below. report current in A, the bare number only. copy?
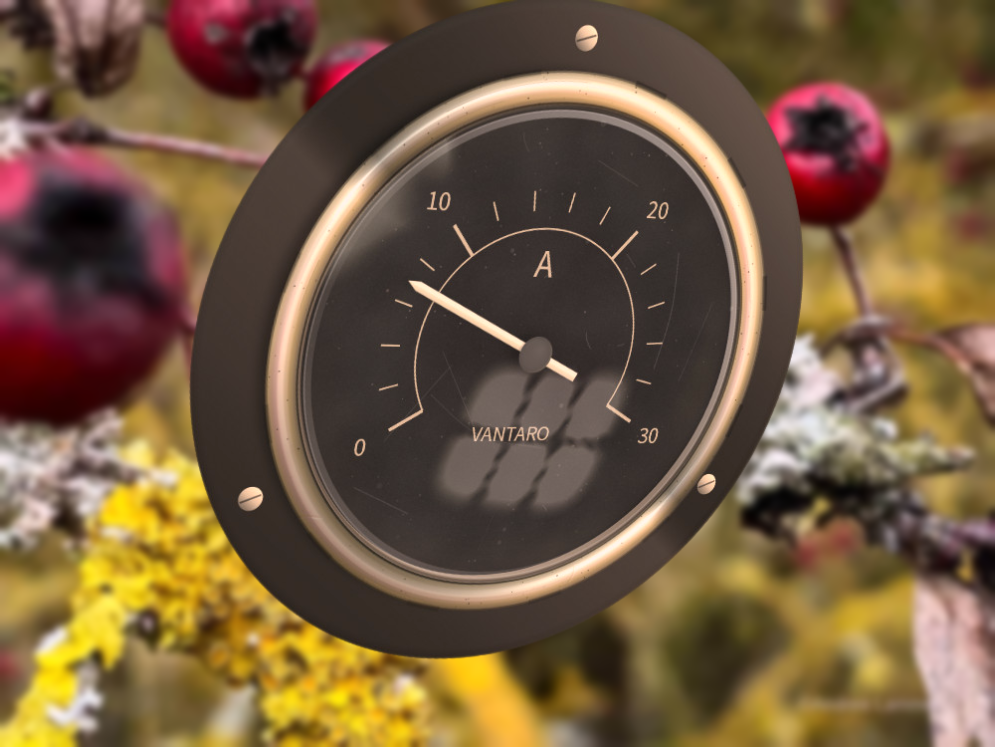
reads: 7
